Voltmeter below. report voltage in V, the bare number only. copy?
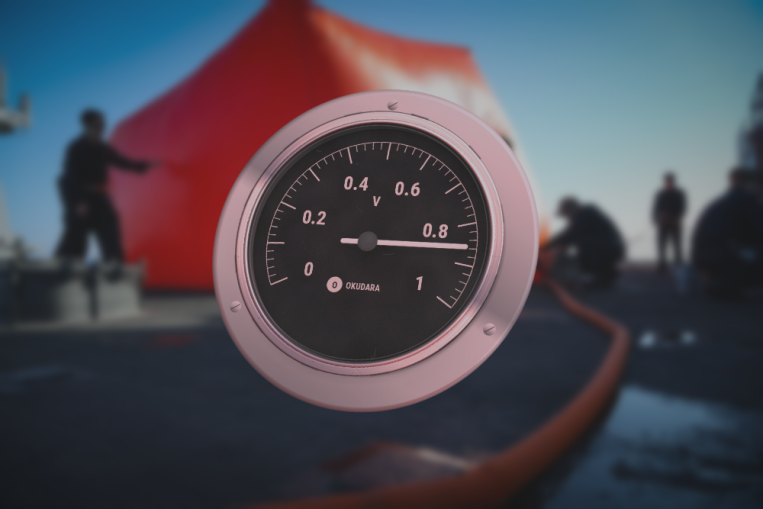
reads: 0.86
